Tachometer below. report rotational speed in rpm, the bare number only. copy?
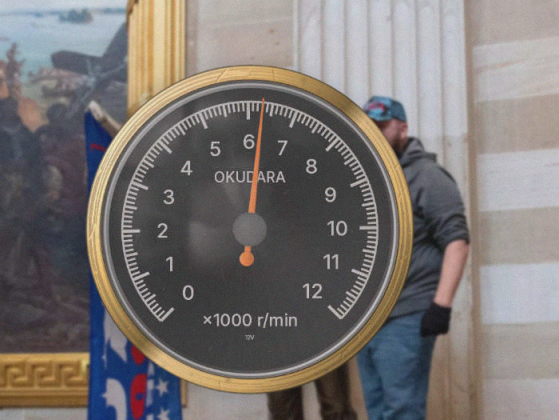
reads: 6300
